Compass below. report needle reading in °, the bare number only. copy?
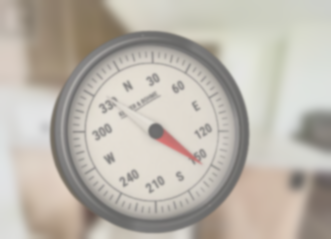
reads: 155
